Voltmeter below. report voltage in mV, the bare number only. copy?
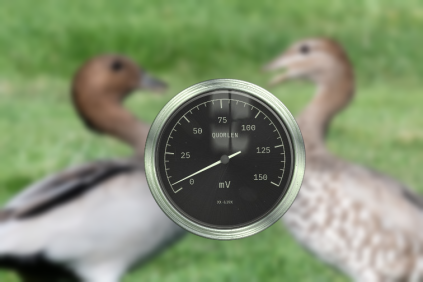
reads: 5
